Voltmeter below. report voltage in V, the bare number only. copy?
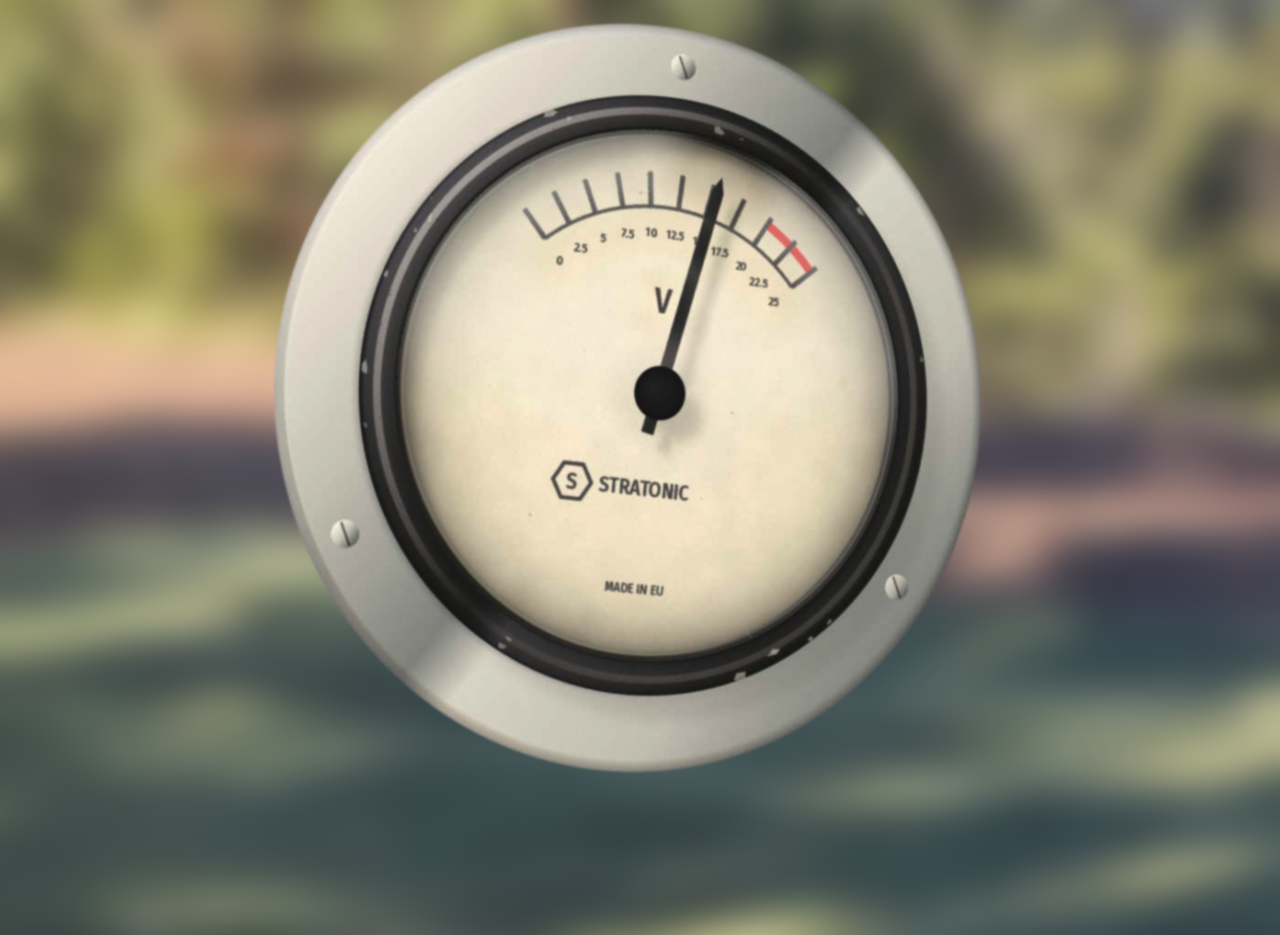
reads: 15
